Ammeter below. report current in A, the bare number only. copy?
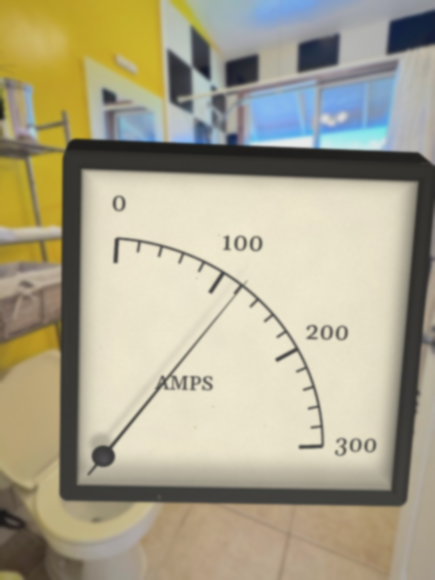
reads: 120
